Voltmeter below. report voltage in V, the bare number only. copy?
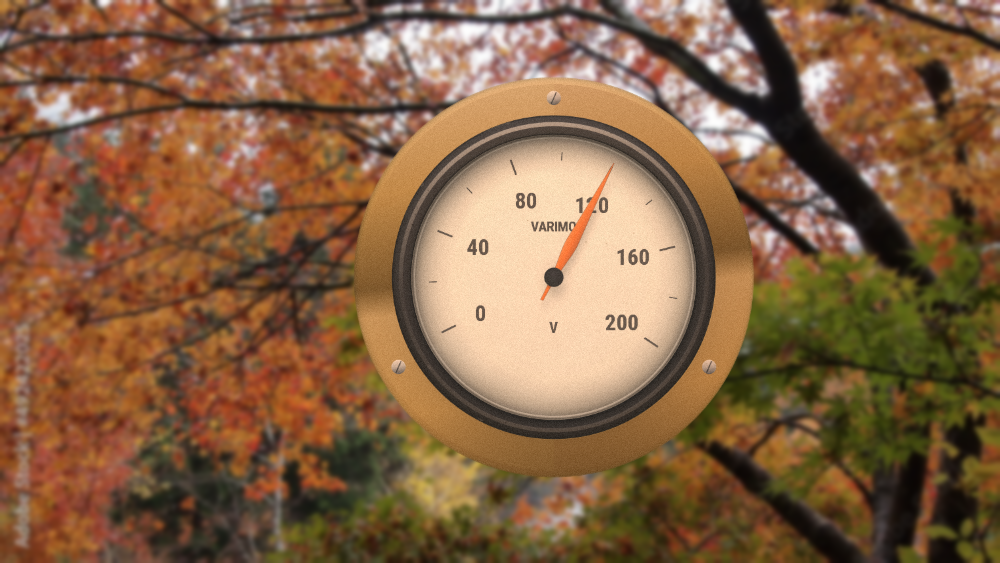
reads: 120
